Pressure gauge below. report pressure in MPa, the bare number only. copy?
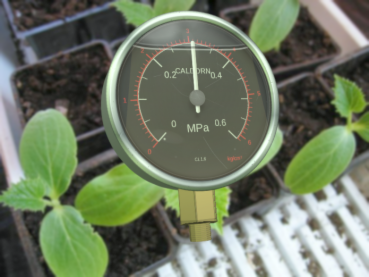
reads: 0.3
